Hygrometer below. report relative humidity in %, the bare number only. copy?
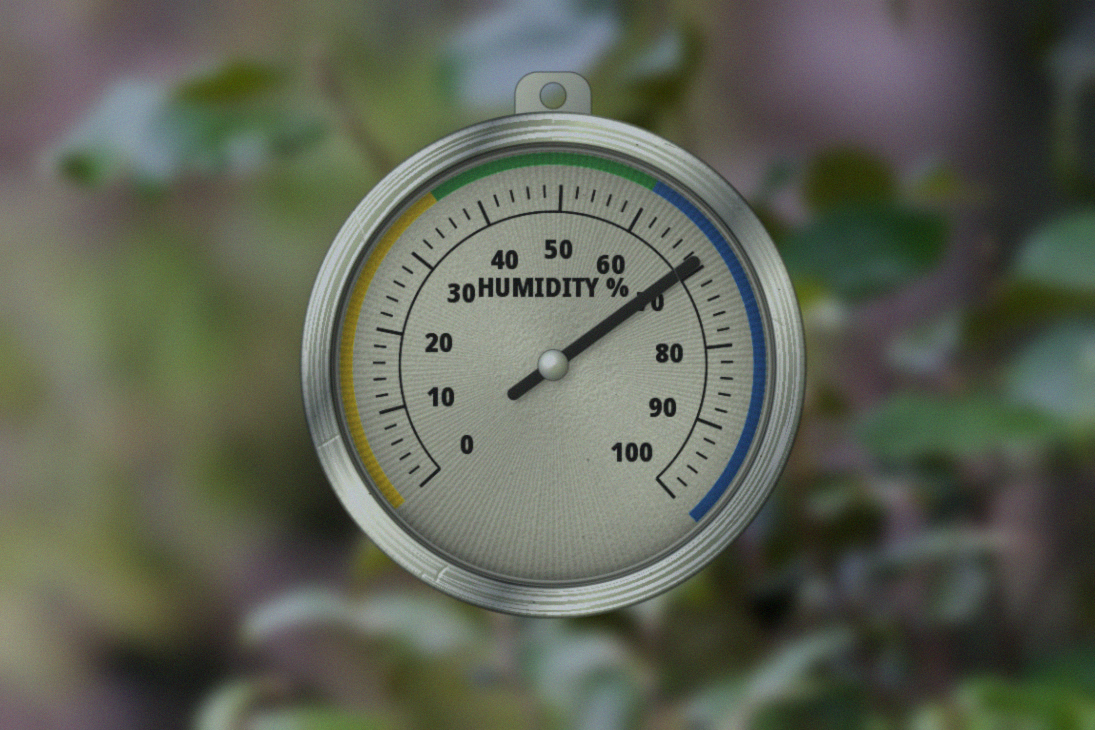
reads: 69
